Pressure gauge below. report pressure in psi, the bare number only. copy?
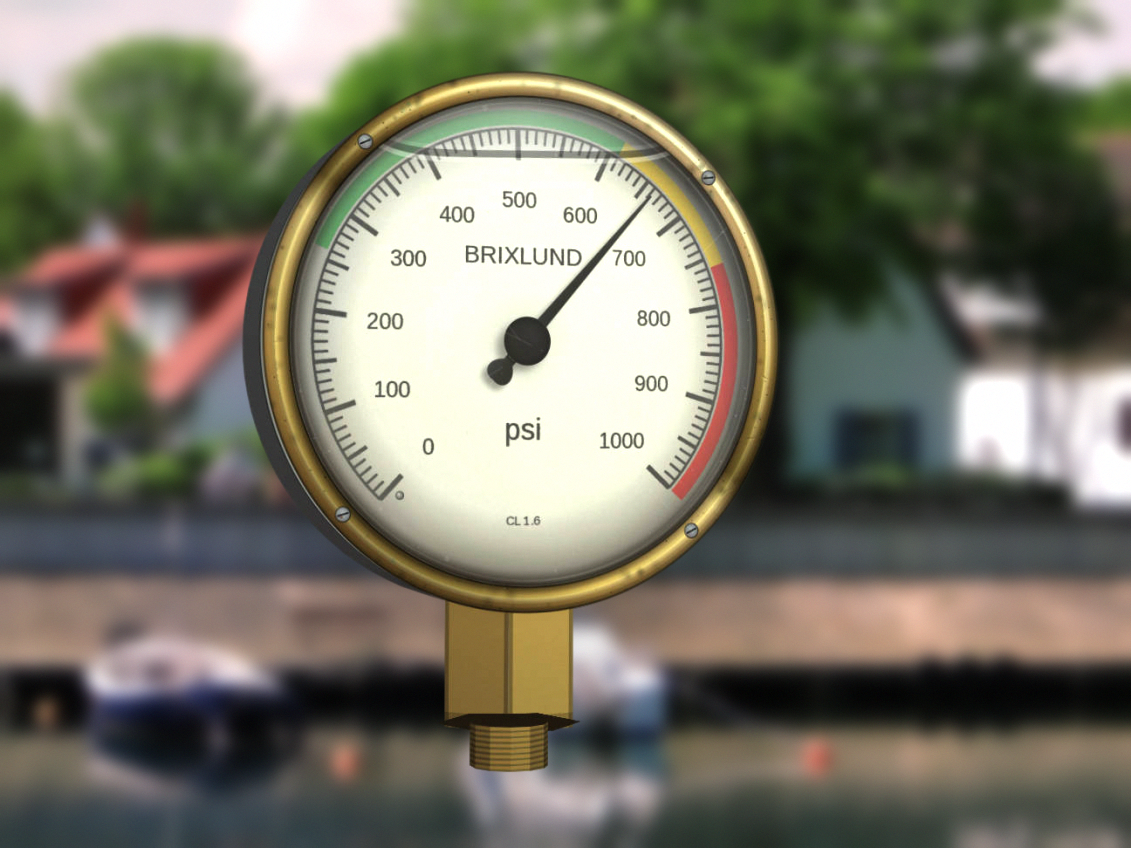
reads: 660
